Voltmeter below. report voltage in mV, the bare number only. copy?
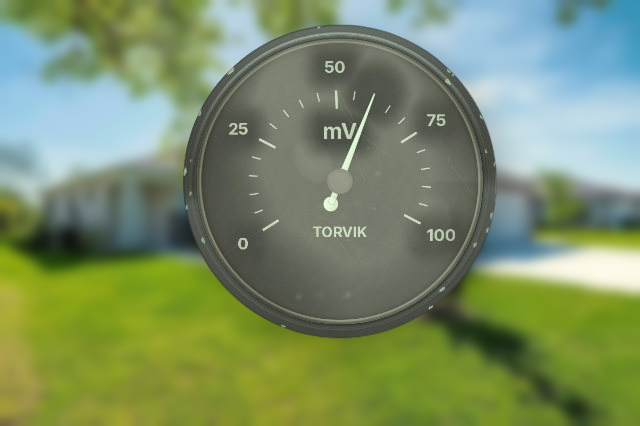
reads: 60
